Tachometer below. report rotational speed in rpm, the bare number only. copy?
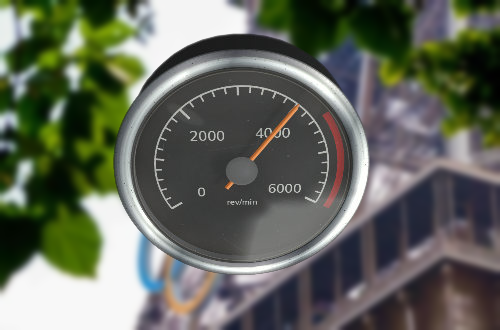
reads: 4000
